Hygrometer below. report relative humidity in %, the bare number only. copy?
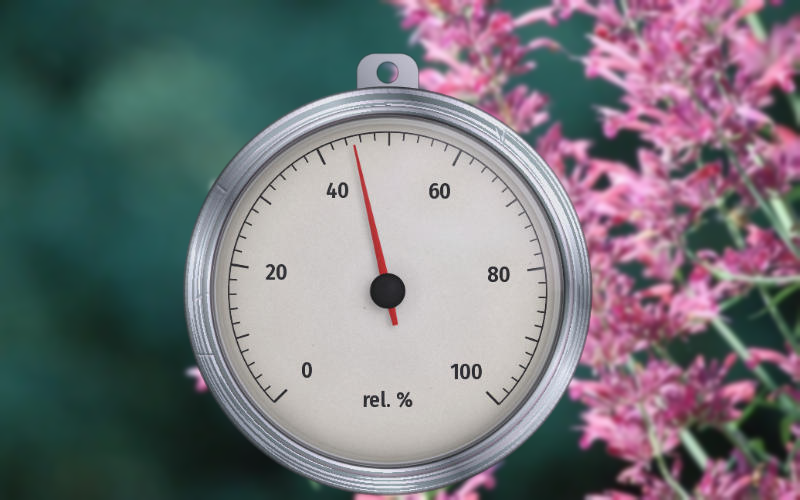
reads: 45
